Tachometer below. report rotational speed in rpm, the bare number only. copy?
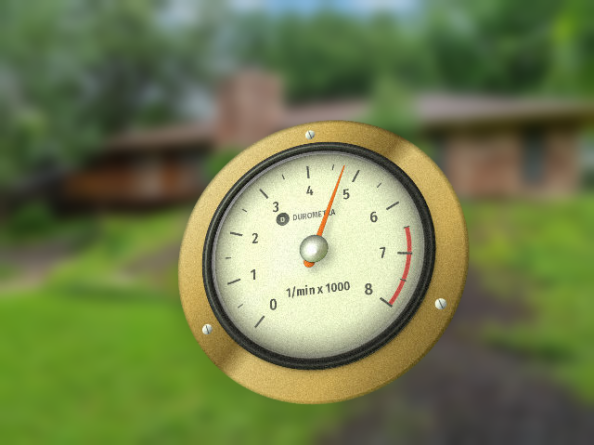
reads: 4750
